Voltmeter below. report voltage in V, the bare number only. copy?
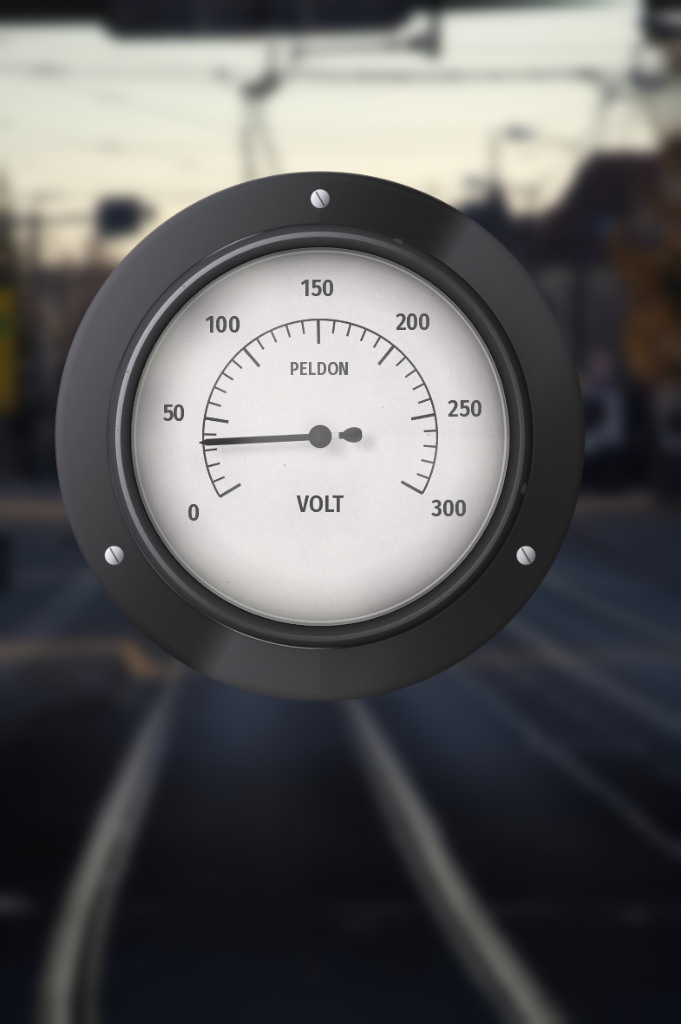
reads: 35
